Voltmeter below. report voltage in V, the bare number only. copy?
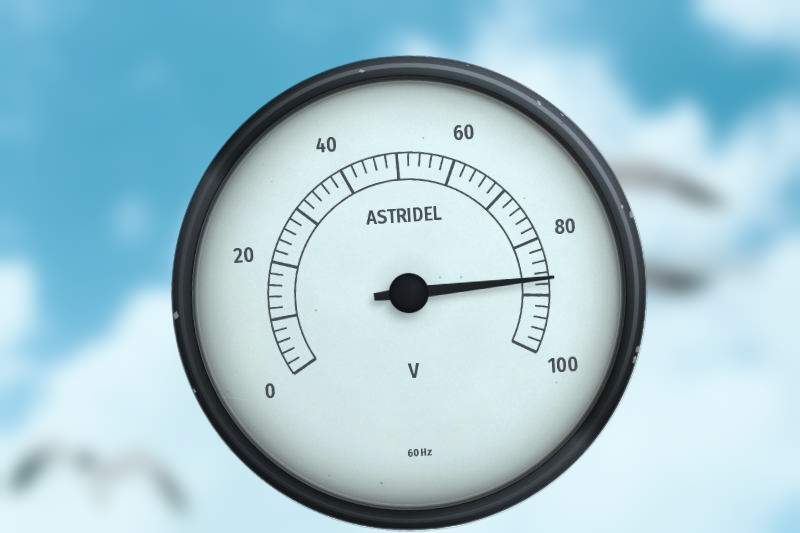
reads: 87
